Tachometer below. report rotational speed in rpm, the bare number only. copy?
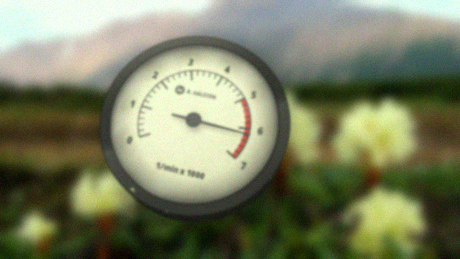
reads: 6200
